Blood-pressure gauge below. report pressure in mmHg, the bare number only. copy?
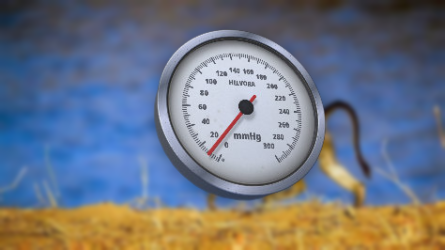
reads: 10
